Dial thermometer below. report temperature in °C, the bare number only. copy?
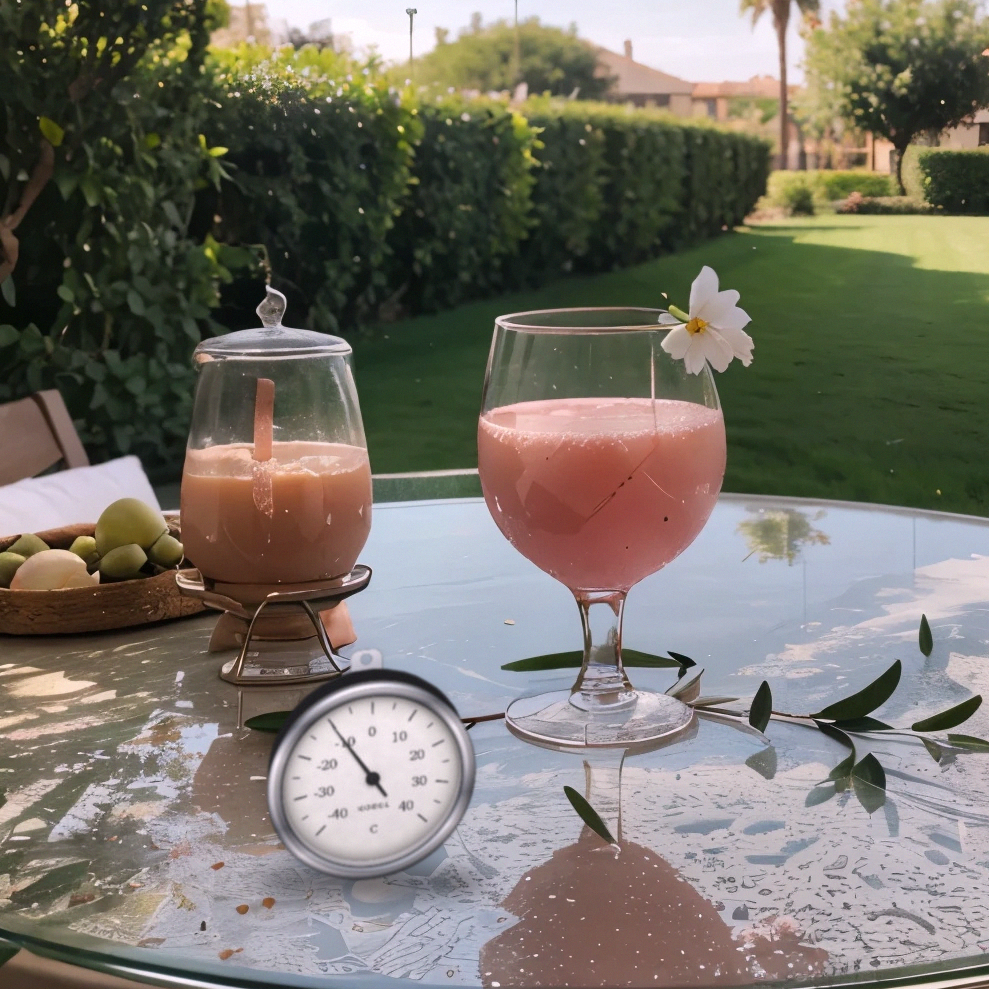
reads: -10
